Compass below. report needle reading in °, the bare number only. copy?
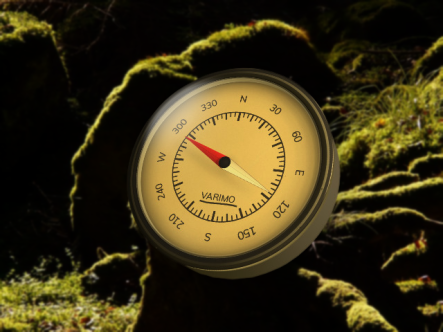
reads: 295
